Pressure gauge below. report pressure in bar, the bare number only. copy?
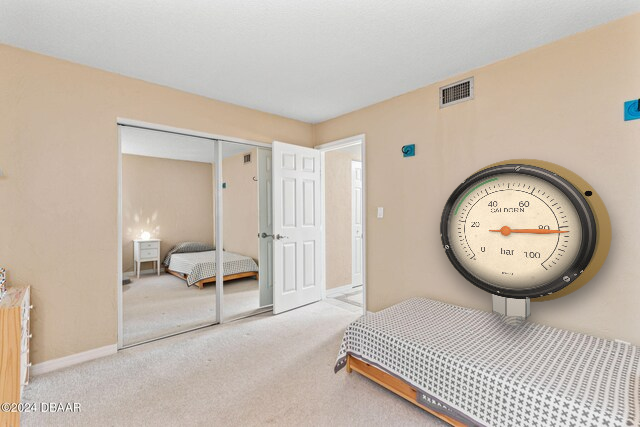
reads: 82
